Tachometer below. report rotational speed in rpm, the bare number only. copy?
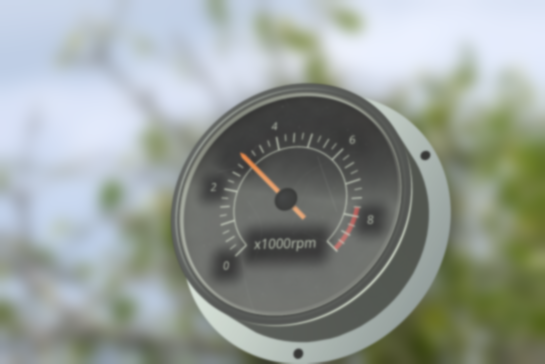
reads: 3000
